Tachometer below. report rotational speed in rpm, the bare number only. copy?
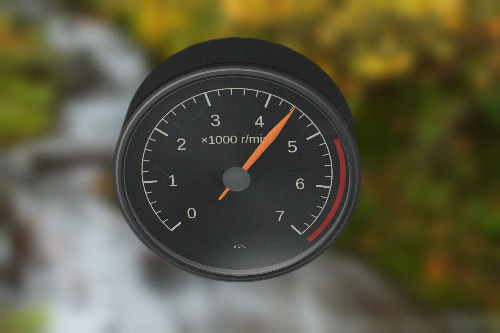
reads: 4400
